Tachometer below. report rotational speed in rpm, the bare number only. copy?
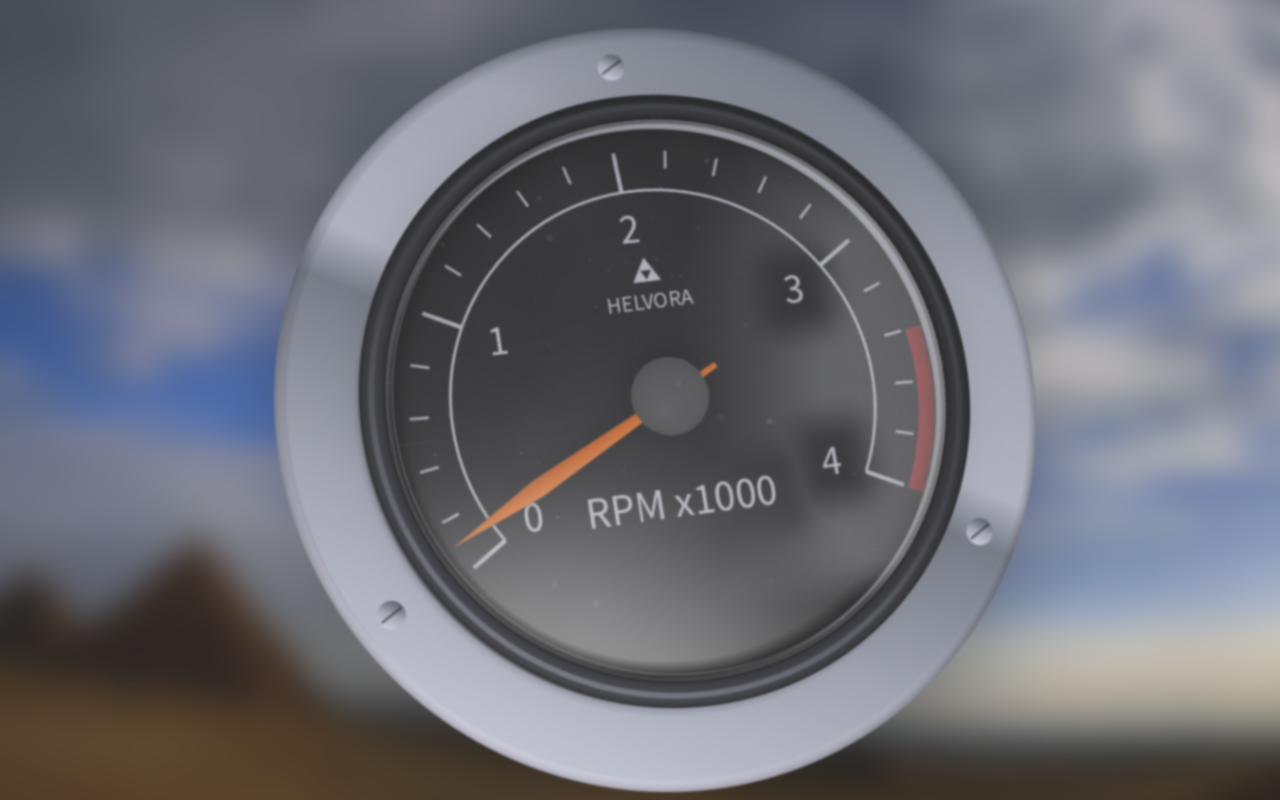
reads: 100
